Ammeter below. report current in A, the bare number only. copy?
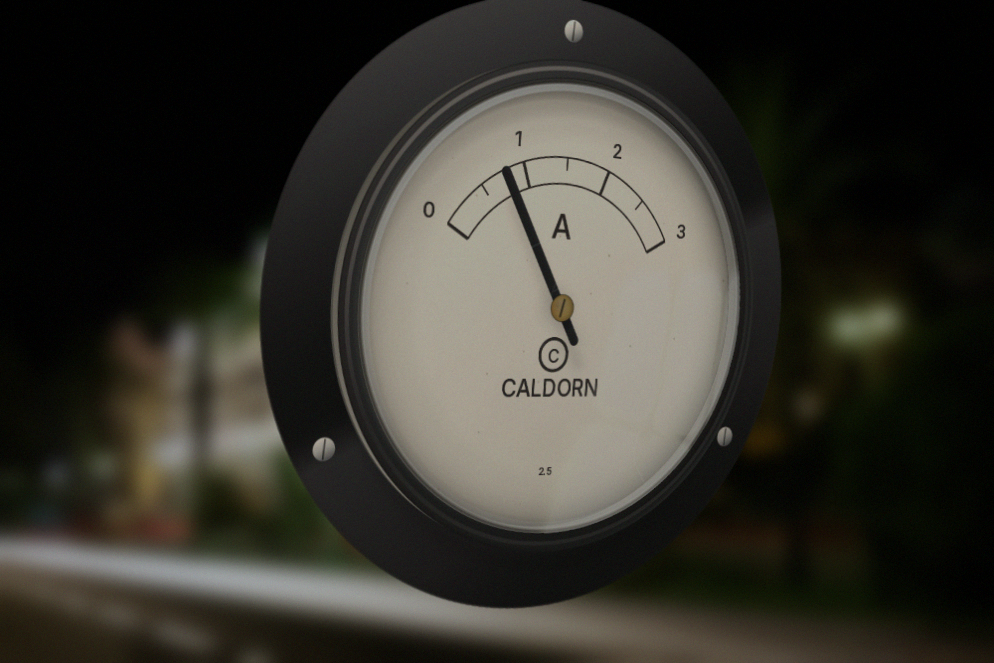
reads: 0.75
